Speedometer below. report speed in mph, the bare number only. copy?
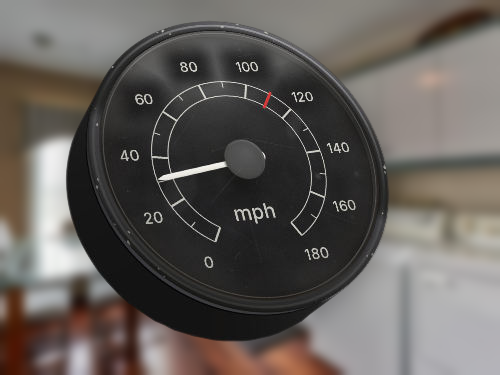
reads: 30
